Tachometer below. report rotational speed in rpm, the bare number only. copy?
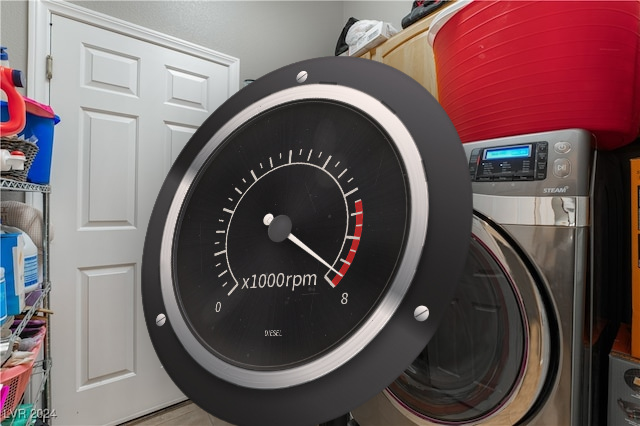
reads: 7750
